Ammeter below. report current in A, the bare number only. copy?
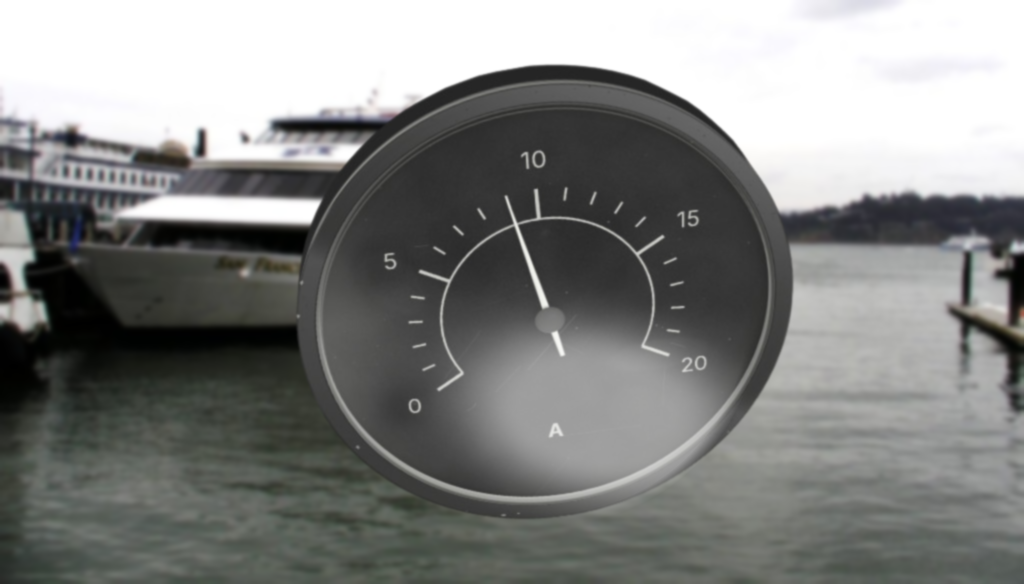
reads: 9
